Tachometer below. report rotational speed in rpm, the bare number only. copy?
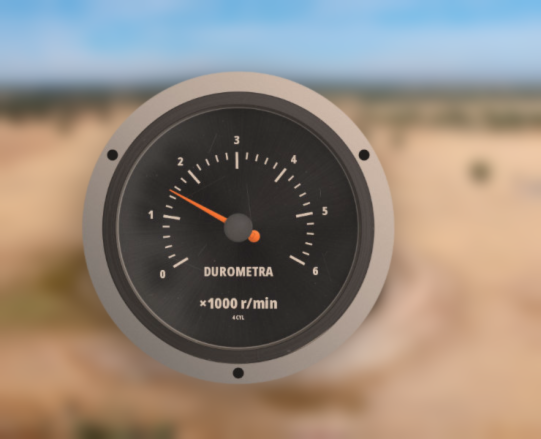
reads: 1500
